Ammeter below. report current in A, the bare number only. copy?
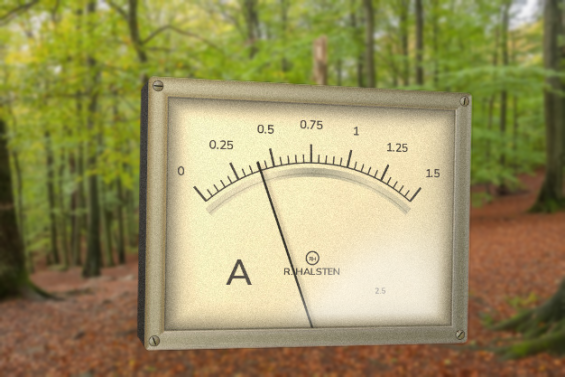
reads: 0.4
